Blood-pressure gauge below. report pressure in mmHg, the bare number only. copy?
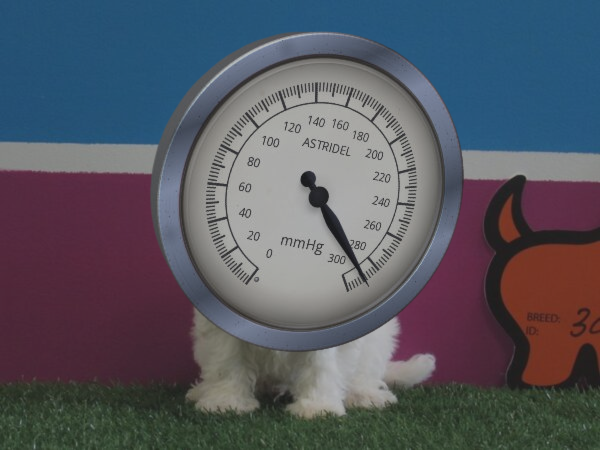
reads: 290
